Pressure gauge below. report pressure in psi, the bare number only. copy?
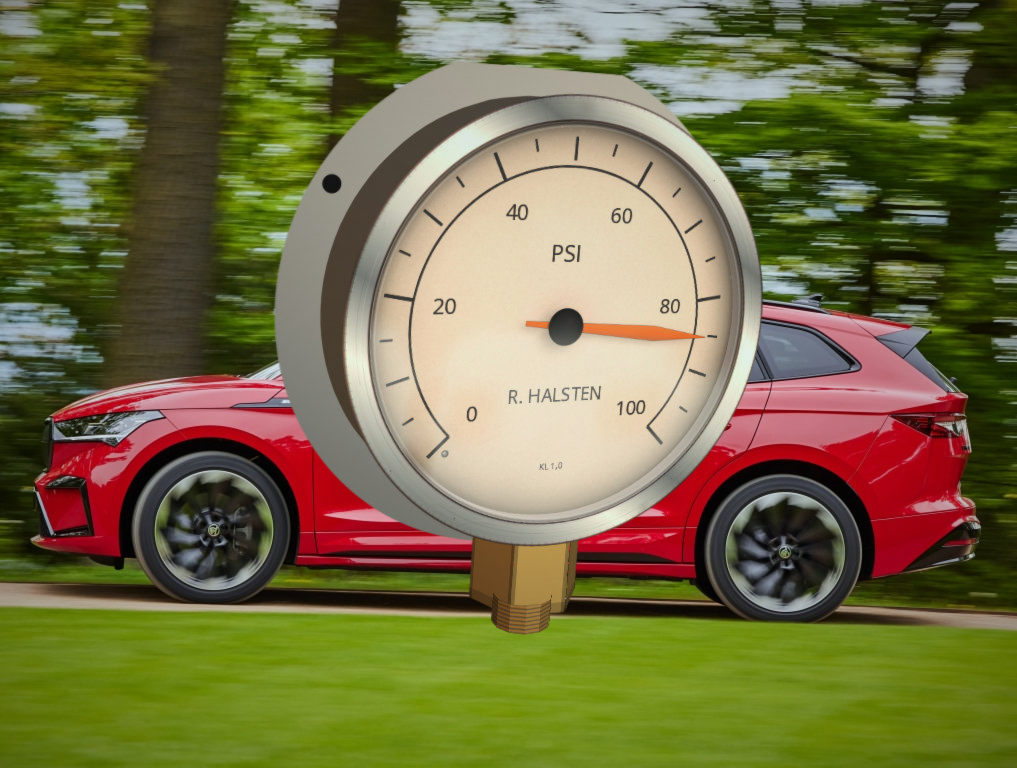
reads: 85
